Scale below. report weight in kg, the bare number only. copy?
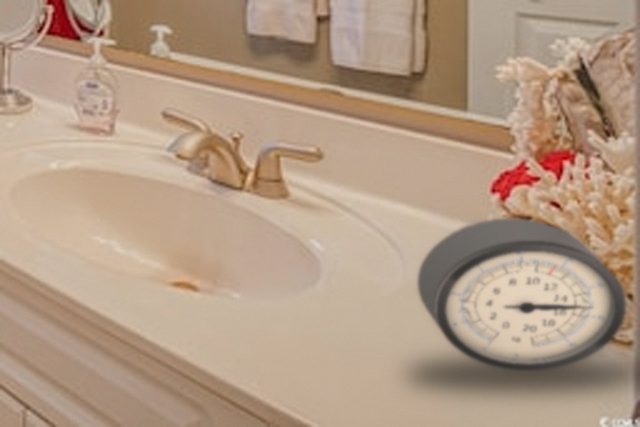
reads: 15
